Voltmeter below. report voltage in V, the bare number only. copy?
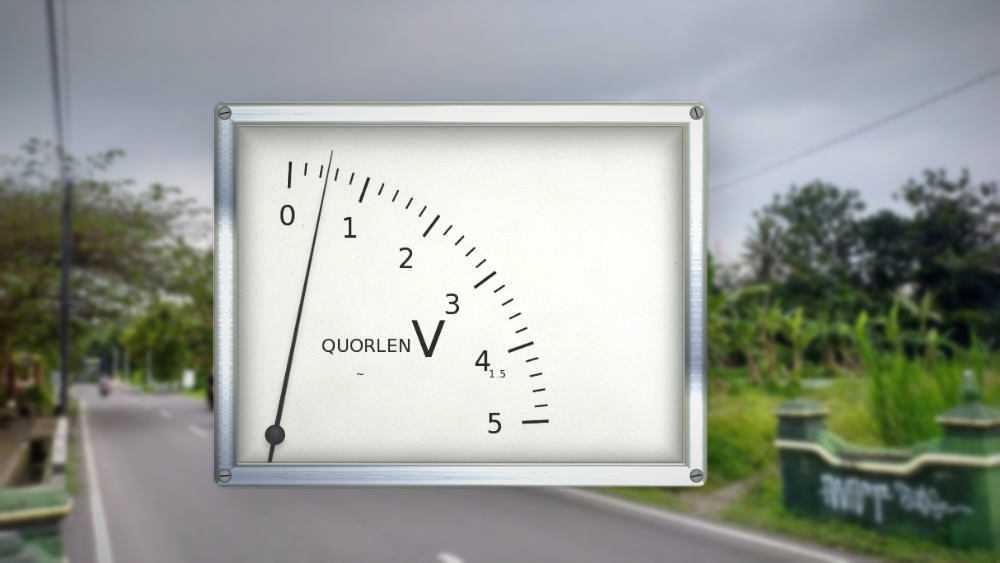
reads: 0.5
